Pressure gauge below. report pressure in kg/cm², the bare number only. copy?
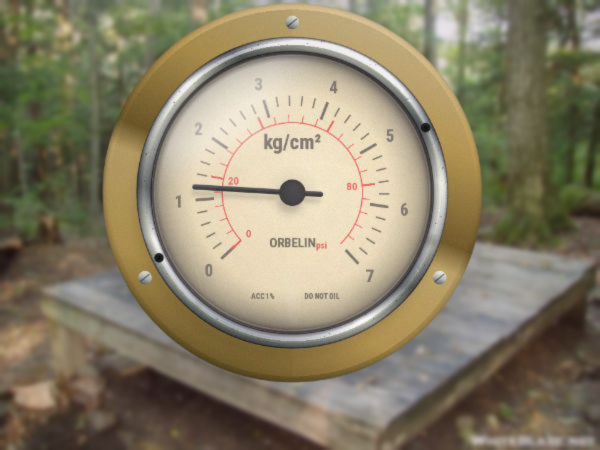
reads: 1.2
